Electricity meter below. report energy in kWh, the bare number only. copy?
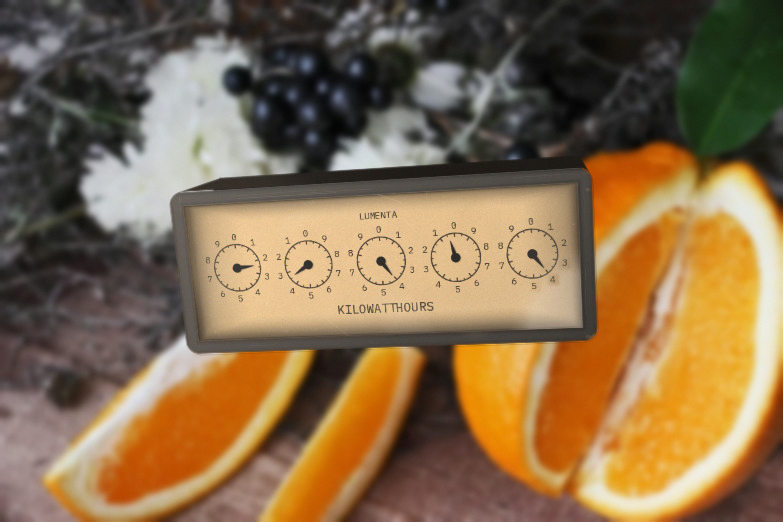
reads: 23404
